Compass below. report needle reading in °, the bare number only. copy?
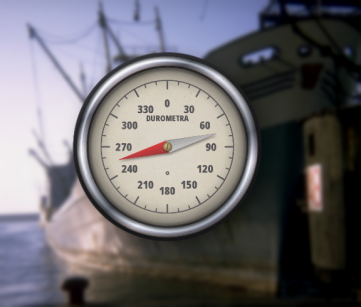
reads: 255
